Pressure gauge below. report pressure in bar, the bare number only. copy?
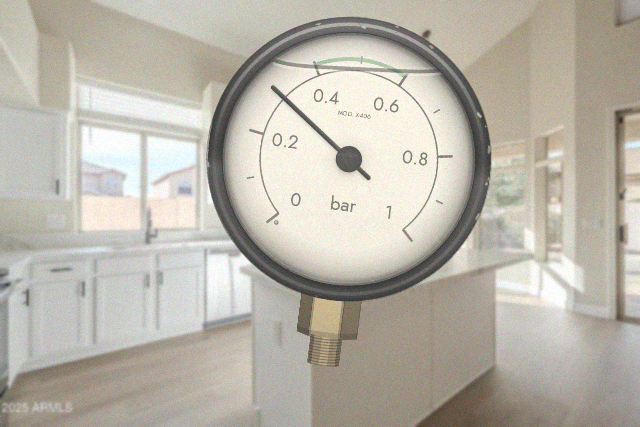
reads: 0.3
